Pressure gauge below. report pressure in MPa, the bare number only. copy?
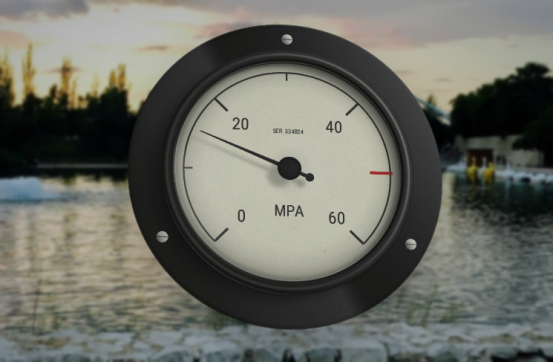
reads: 15
